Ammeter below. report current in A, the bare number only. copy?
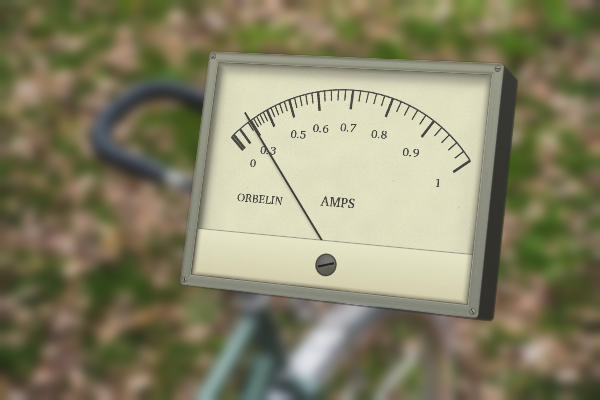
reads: 0.3
